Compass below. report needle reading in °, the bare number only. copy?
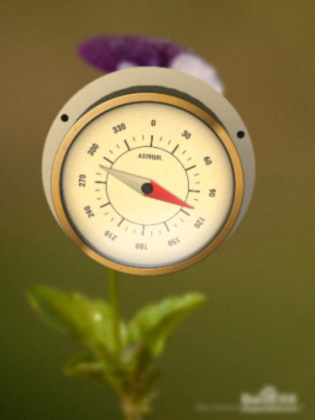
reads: 110
